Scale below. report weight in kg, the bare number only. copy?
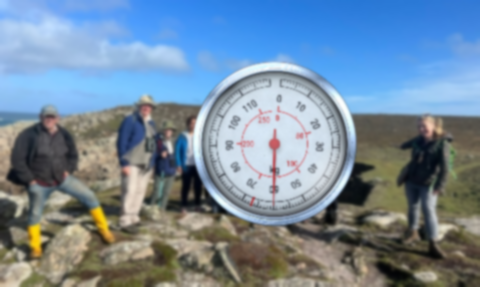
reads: 60
